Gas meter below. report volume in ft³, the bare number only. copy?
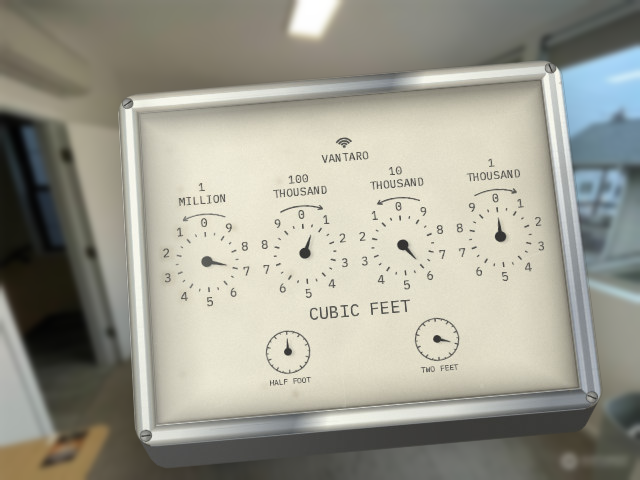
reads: 706000
